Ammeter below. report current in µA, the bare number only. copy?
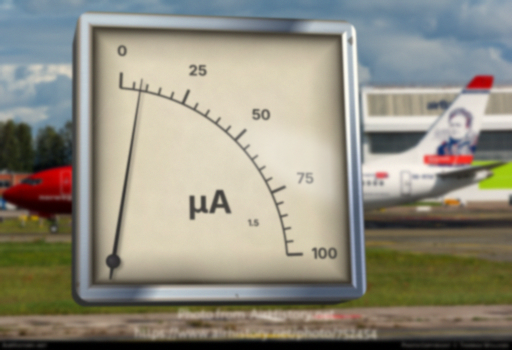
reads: 7.5
